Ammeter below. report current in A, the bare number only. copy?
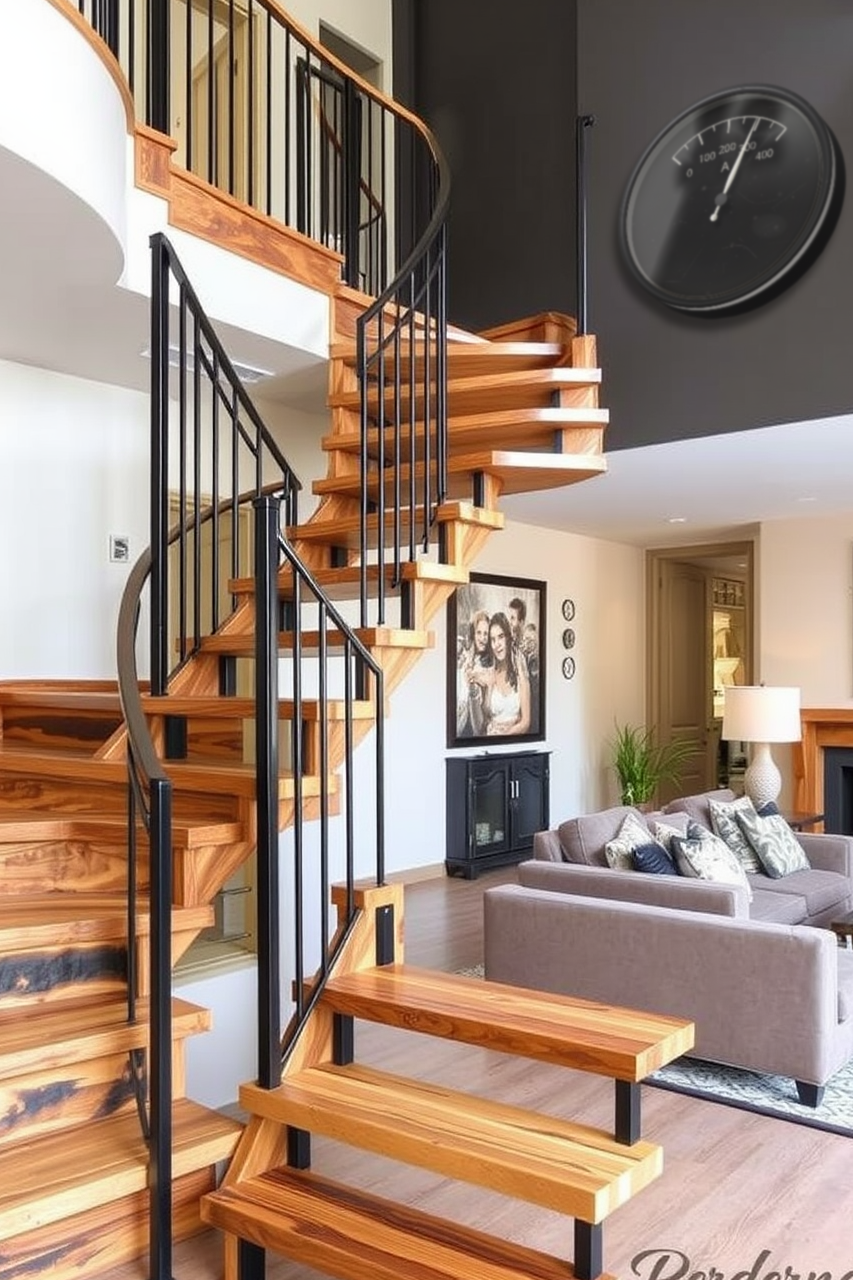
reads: 300
